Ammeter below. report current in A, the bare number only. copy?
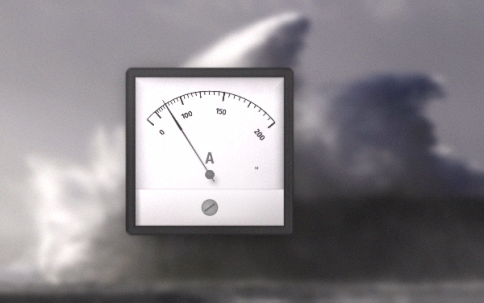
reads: 75
